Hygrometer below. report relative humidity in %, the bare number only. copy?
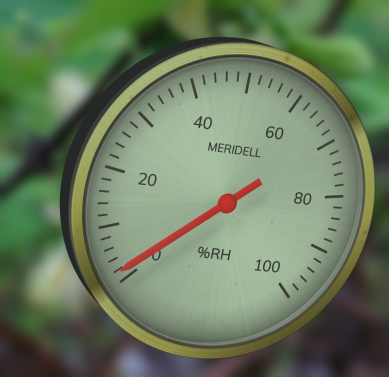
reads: 2
